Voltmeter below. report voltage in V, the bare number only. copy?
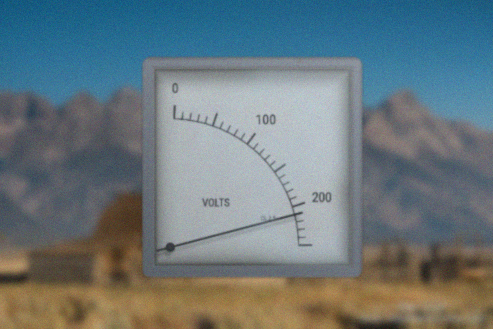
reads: 210
